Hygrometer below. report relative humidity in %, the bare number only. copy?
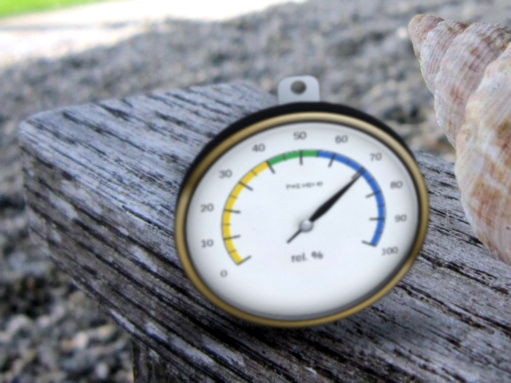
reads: 70
